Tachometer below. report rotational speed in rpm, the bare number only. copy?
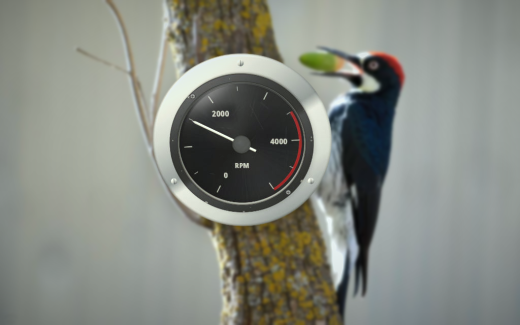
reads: 1500
